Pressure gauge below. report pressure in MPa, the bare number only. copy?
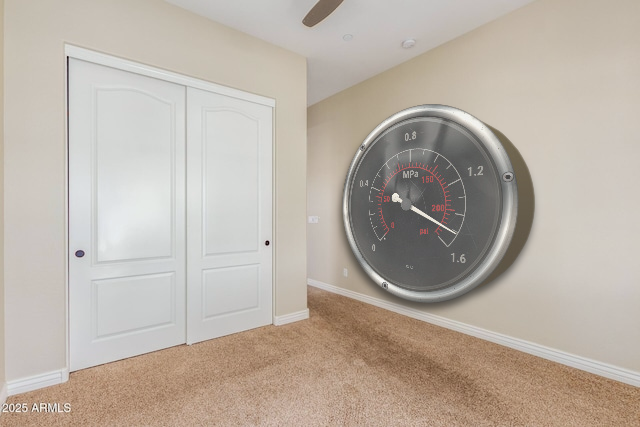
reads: 1.5
